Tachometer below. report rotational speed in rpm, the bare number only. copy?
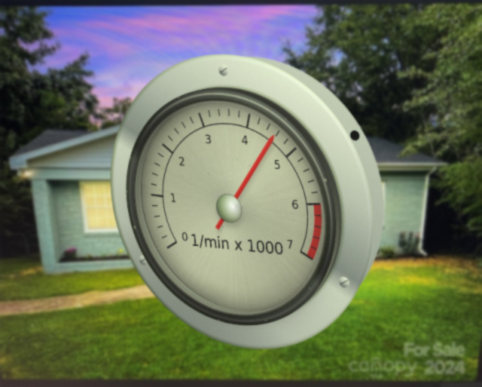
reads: 4600
